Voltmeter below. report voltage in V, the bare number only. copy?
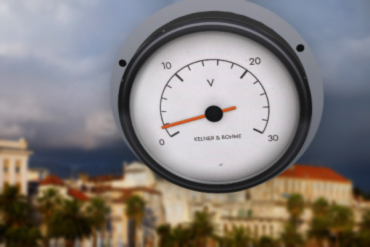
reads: 2
